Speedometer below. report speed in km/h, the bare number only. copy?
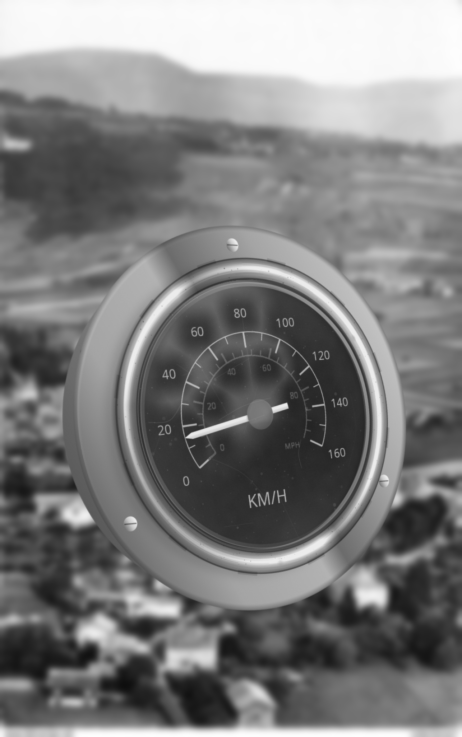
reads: 15
